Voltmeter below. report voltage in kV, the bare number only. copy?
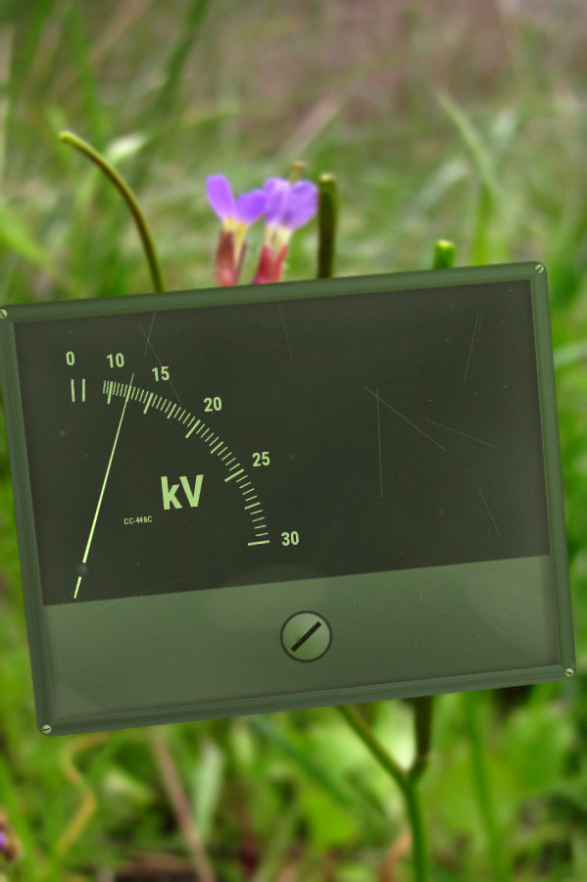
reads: 12.5
